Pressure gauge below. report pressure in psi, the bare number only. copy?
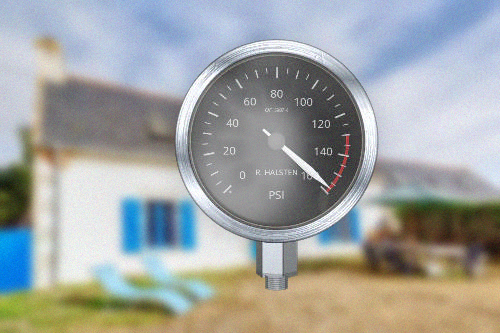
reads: 157.5
